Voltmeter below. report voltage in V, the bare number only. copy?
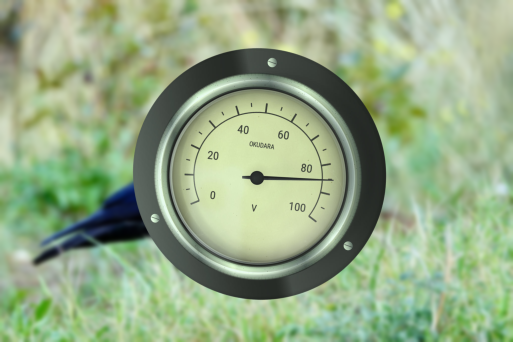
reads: 85
